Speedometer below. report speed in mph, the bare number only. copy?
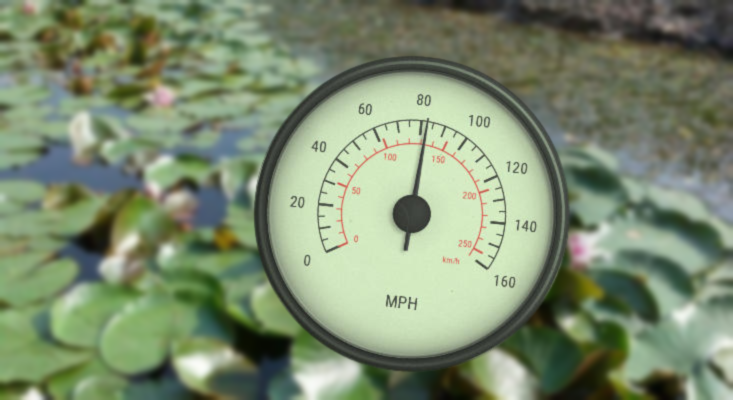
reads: 82.5
